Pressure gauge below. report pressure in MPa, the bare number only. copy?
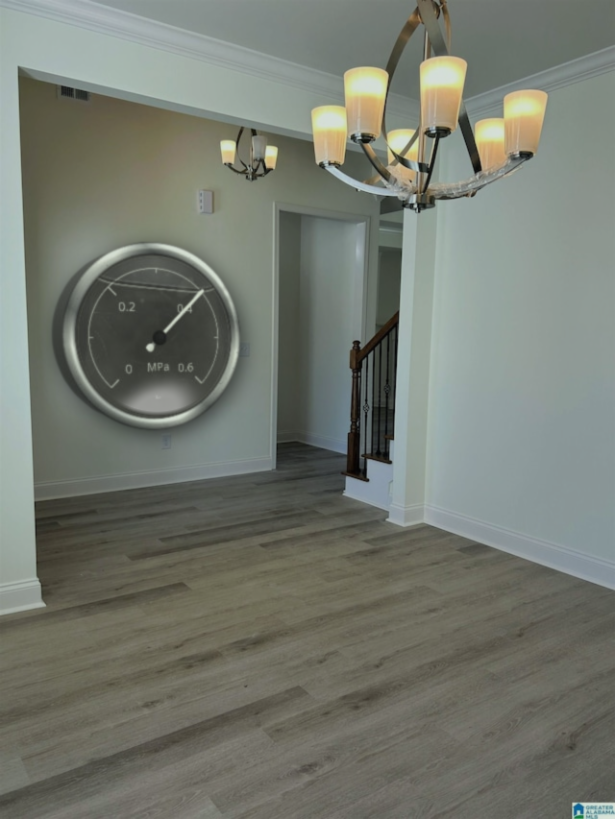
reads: 0.4
